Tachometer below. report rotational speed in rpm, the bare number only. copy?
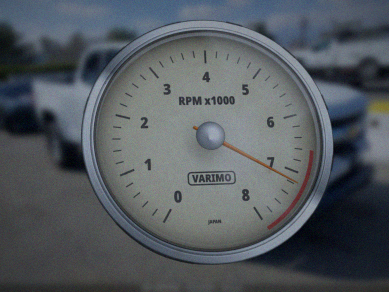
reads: 7200
